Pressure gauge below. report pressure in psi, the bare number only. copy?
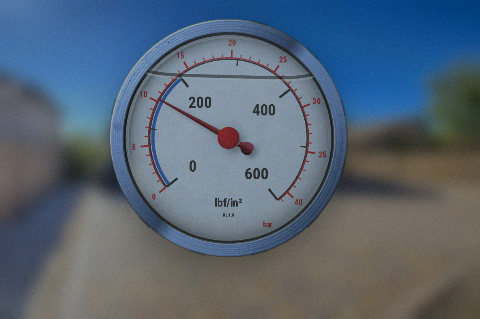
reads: 150
